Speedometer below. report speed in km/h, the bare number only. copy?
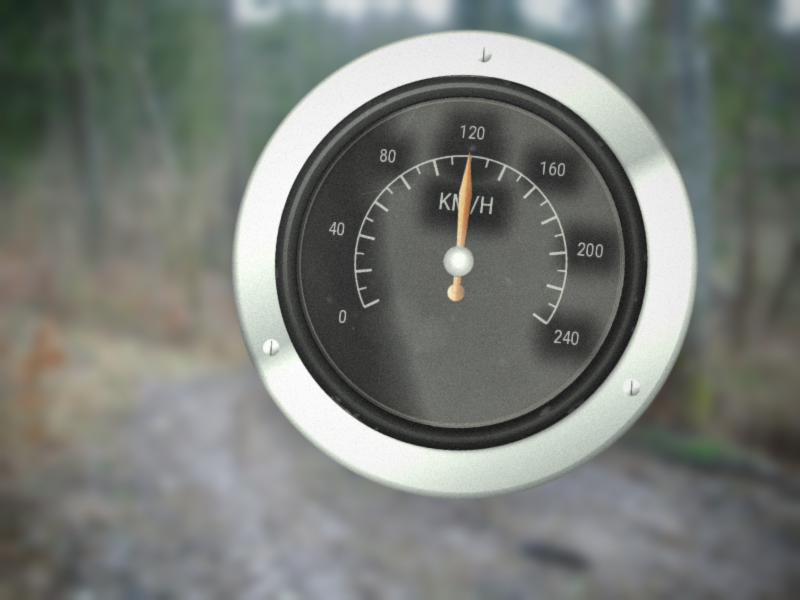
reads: 120
